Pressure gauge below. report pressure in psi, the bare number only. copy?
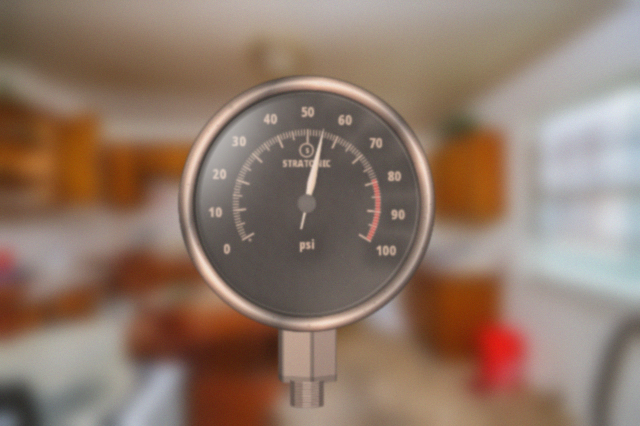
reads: 55
